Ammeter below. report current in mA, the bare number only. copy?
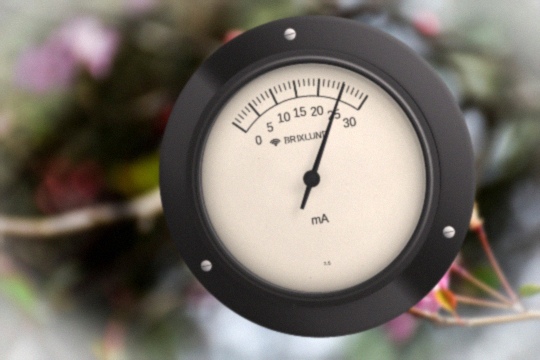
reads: 25
